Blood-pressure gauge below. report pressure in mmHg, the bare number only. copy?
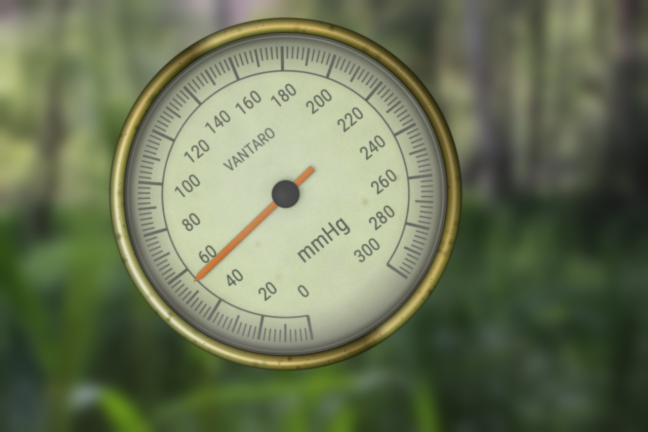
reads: 54
